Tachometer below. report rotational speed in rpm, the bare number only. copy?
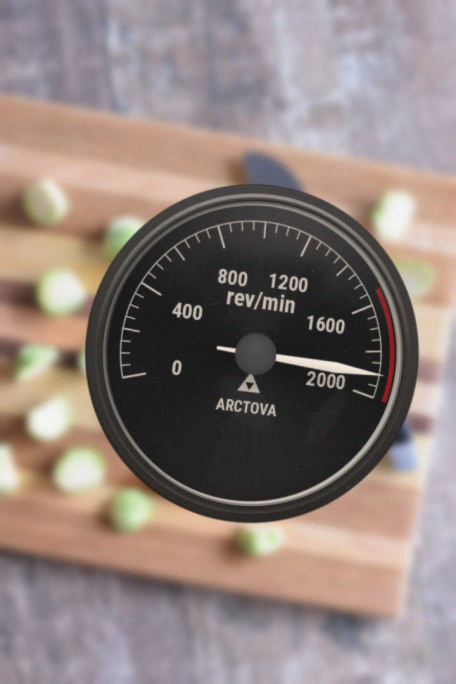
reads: 1900
